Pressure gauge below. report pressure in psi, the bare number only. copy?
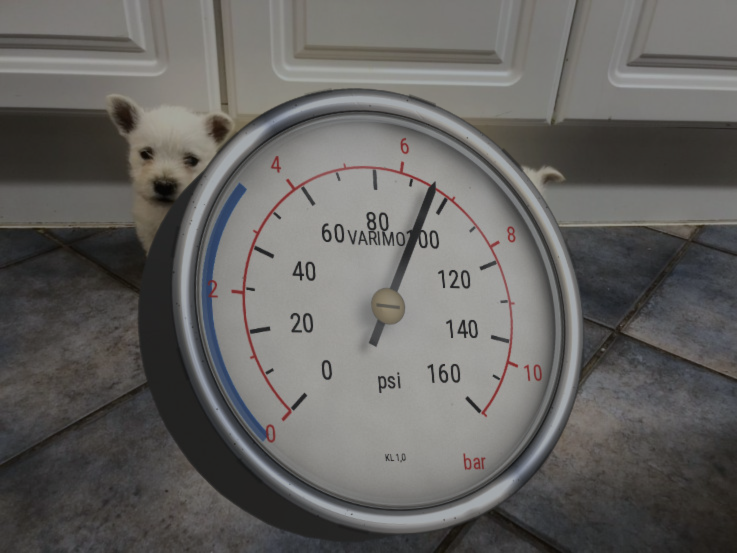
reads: 95
